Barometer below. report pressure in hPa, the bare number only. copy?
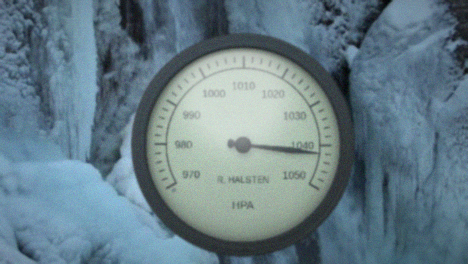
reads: 1042
